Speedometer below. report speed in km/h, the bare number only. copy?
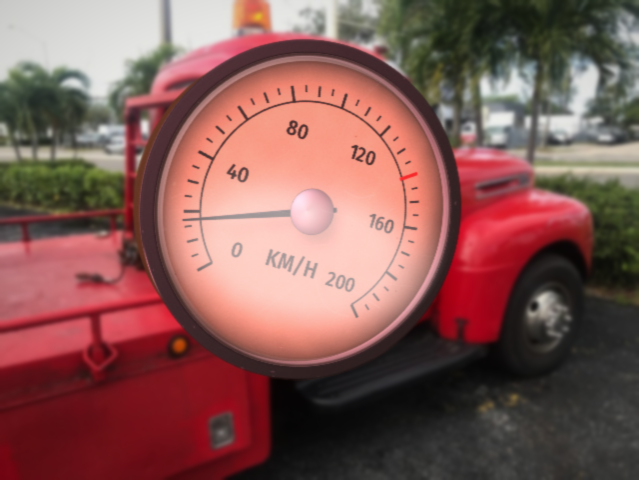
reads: 17.5
